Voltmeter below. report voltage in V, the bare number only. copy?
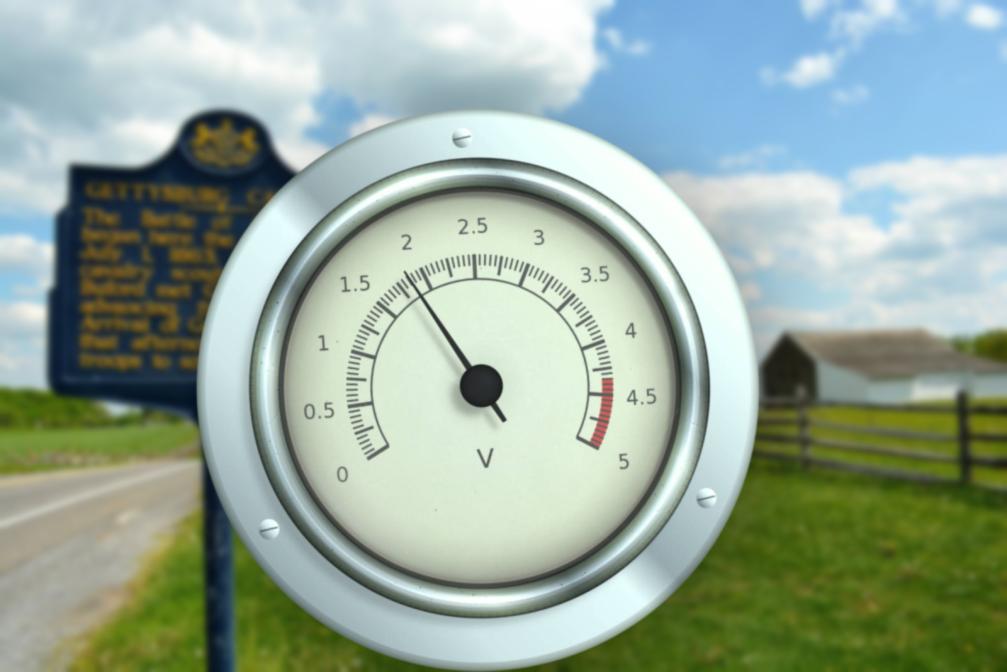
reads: 1.85
